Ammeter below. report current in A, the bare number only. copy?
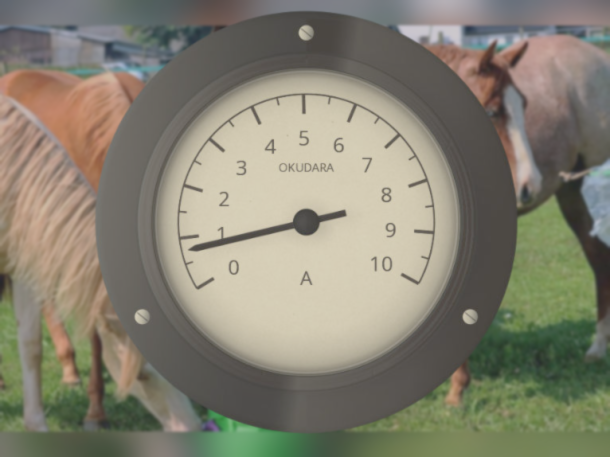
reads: 0.75
